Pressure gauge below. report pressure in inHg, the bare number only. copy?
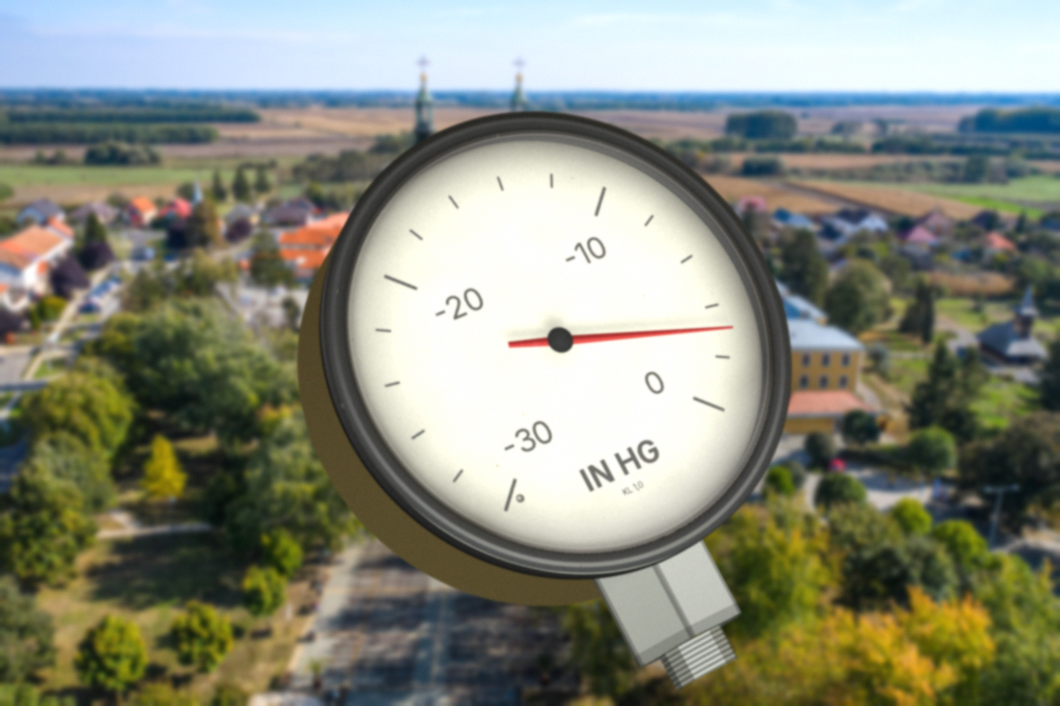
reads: -3
